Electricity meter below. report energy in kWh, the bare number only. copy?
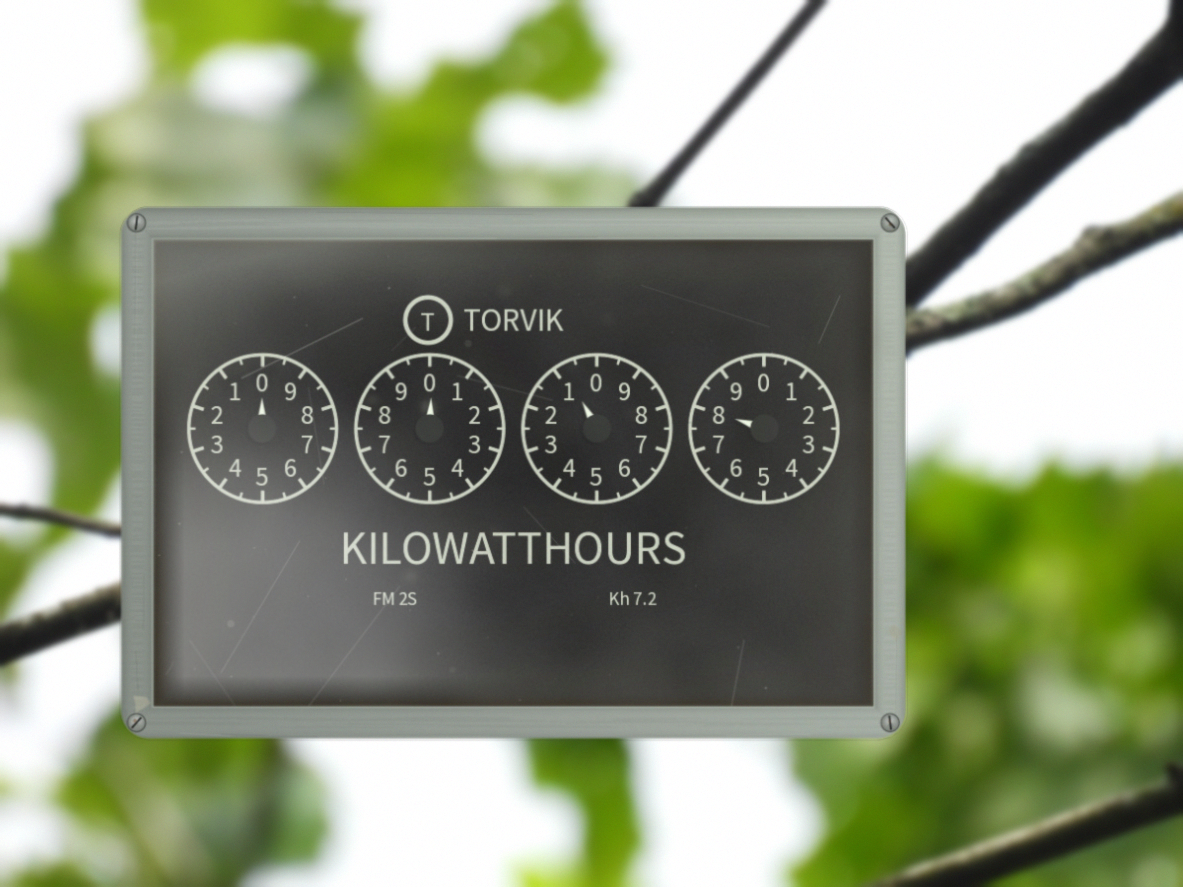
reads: 8
